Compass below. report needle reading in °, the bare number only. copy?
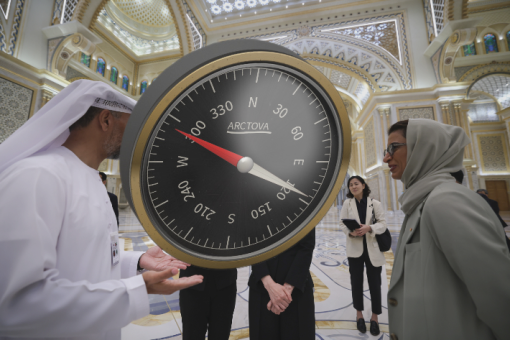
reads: 295
